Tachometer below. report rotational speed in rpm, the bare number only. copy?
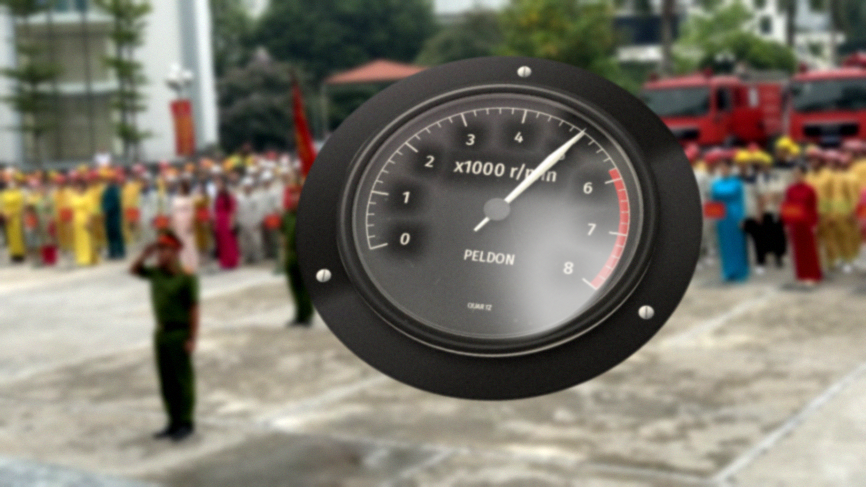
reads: 5000
